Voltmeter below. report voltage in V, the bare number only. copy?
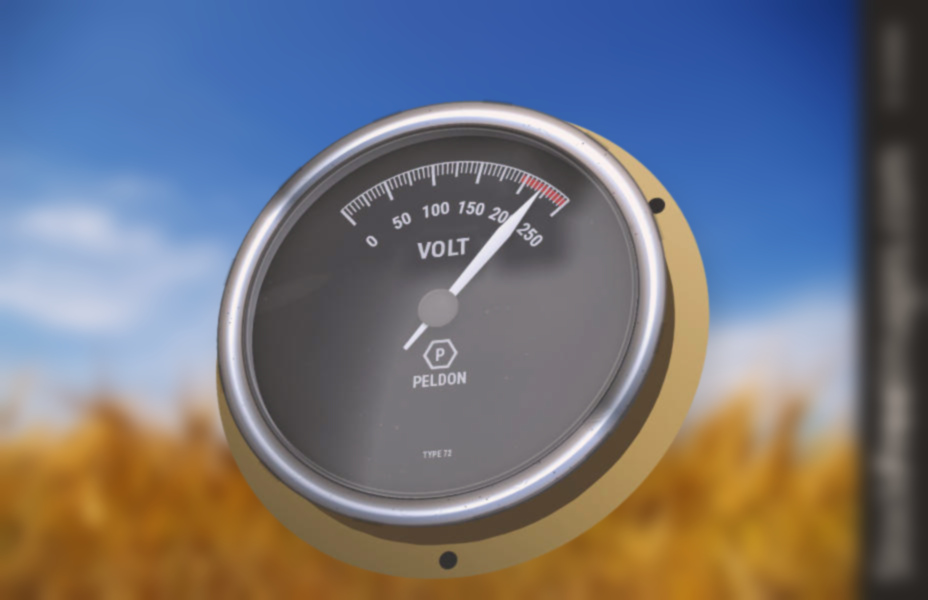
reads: 225
